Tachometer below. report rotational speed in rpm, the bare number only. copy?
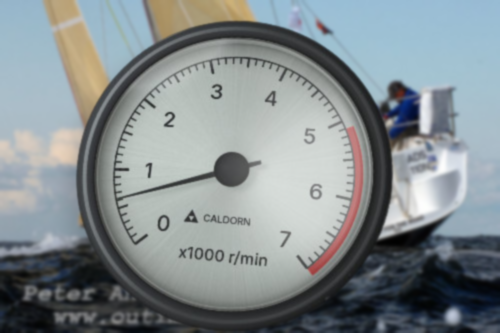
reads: 600
